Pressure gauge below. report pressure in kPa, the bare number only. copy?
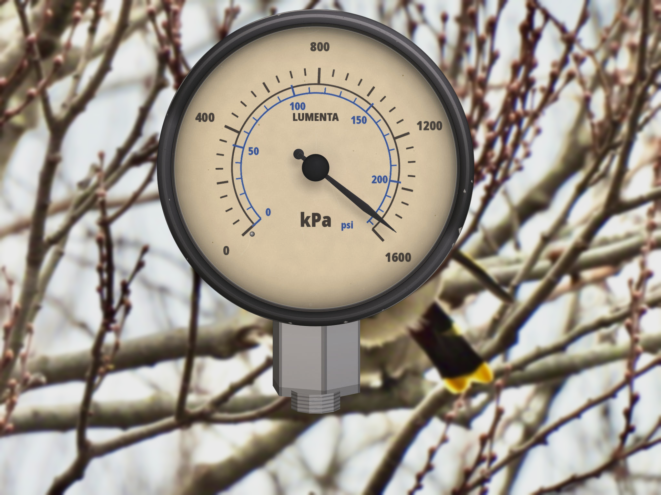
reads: 1550
